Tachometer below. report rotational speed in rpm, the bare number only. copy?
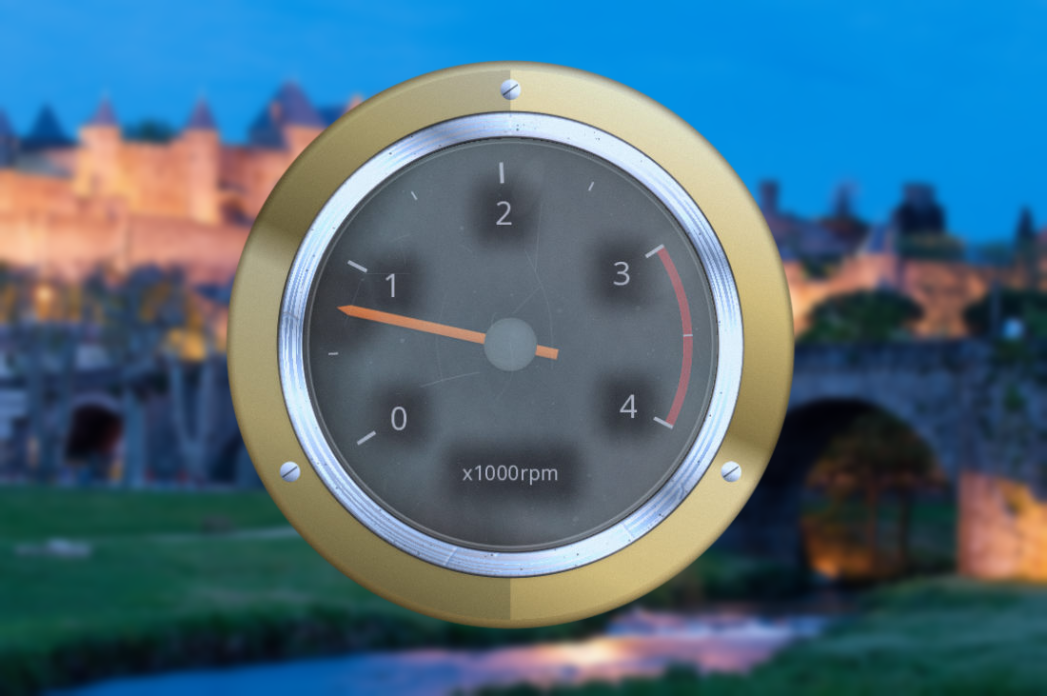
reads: 750
